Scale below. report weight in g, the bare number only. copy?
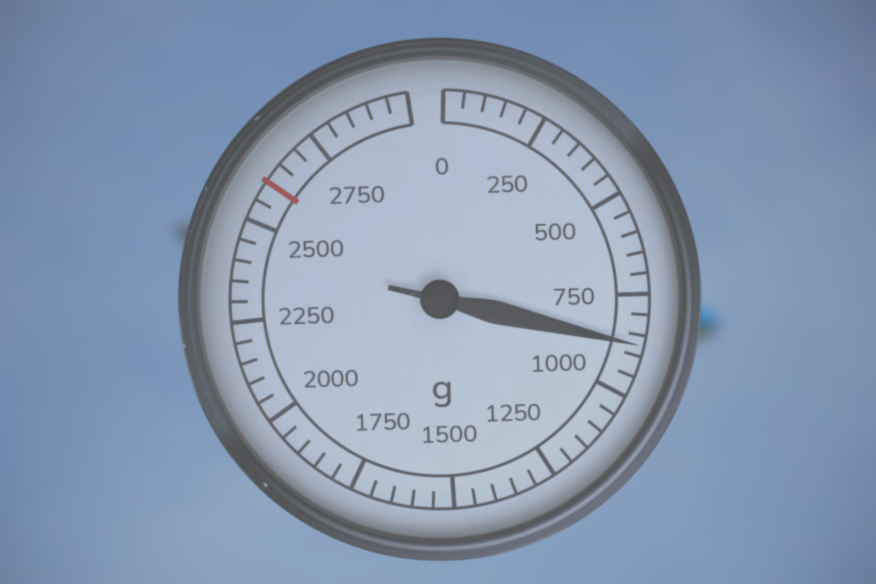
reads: 875
